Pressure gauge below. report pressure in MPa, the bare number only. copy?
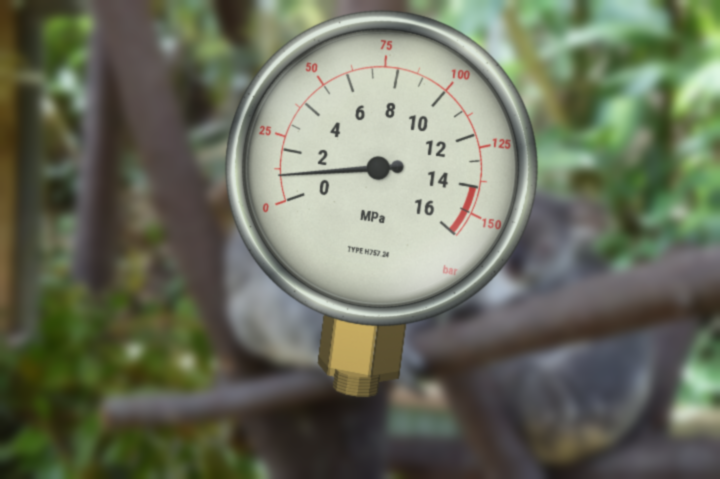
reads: 1
